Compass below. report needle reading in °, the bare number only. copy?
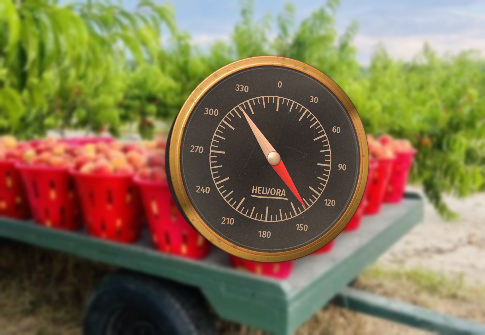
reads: 140
